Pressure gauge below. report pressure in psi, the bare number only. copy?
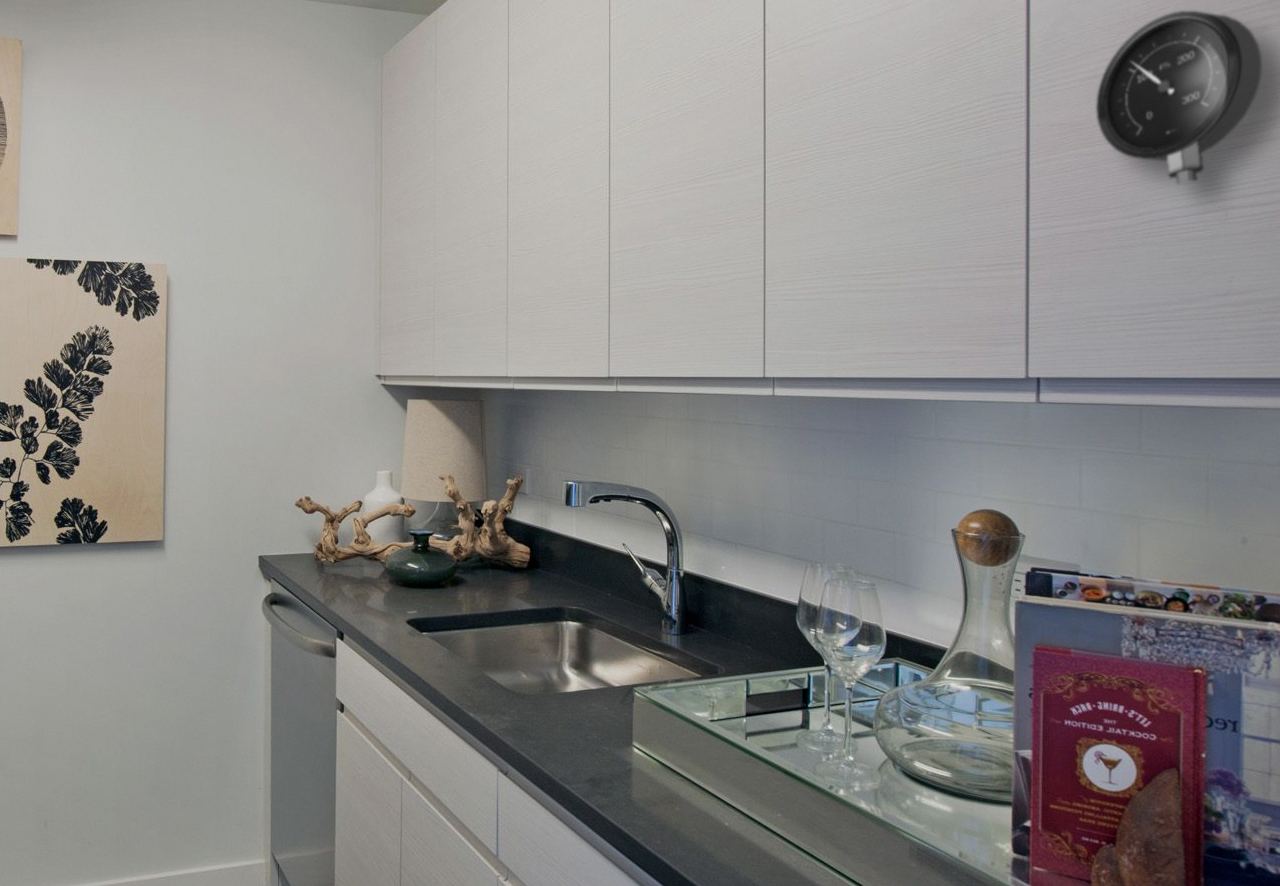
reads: 110
